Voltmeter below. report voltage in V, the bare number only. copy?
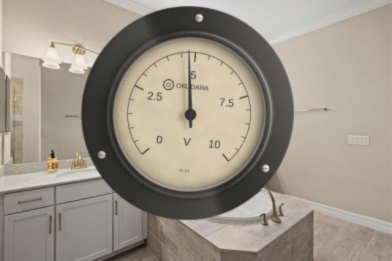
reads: 4.75
